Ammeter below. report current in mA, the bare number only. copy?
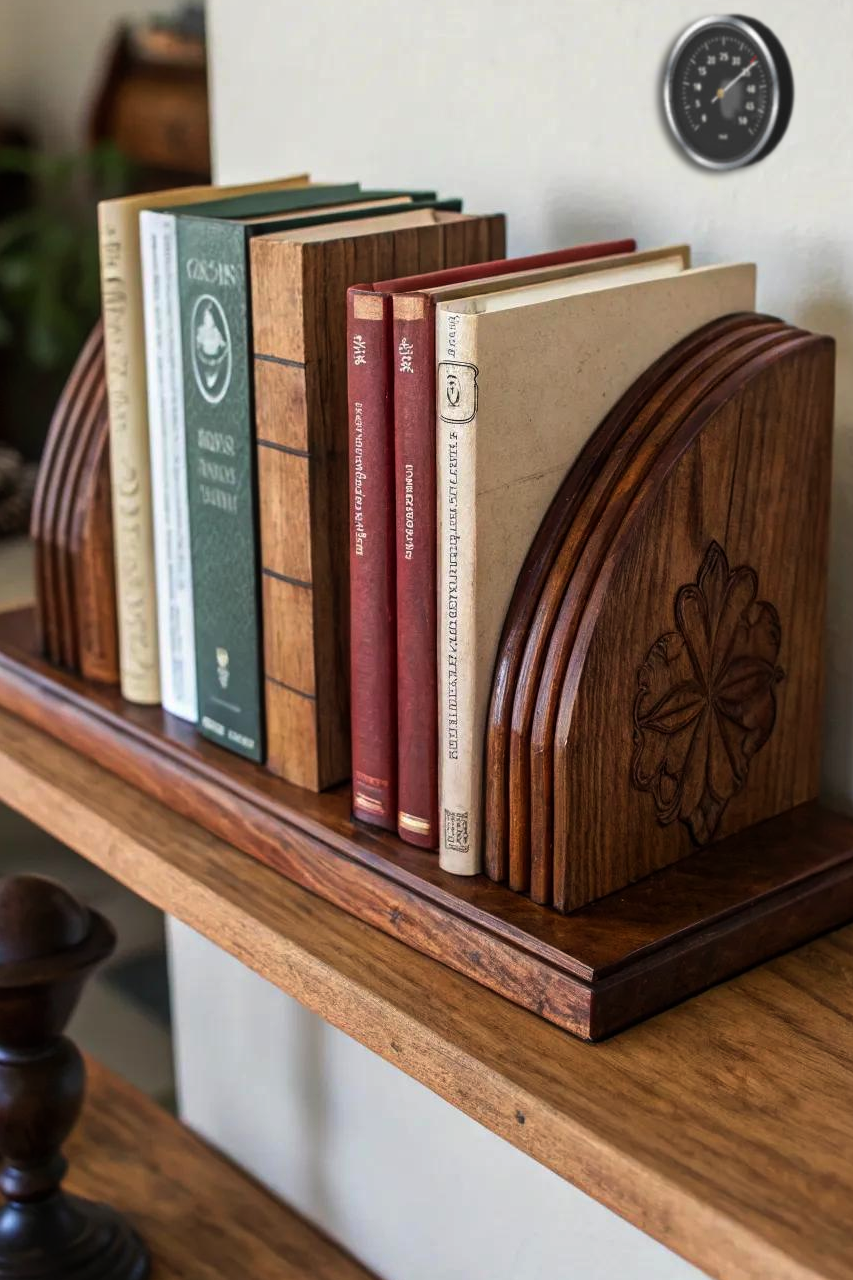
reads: 35
